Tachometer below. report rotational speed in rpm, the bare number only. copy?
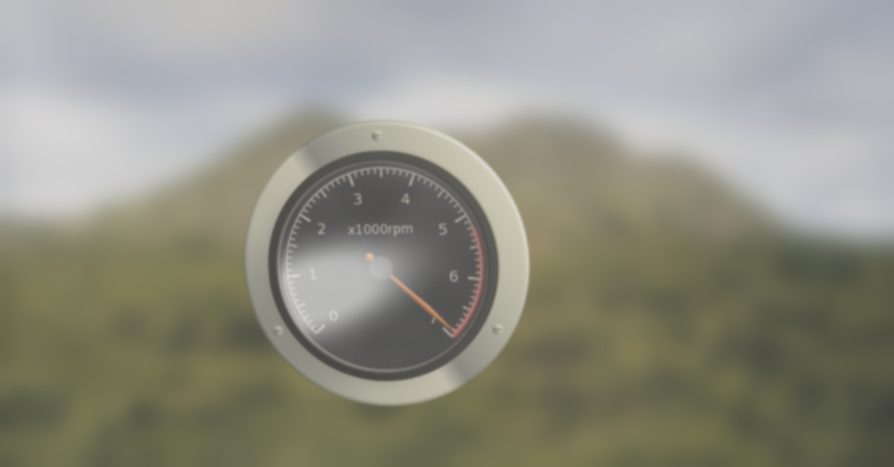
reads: 6900
